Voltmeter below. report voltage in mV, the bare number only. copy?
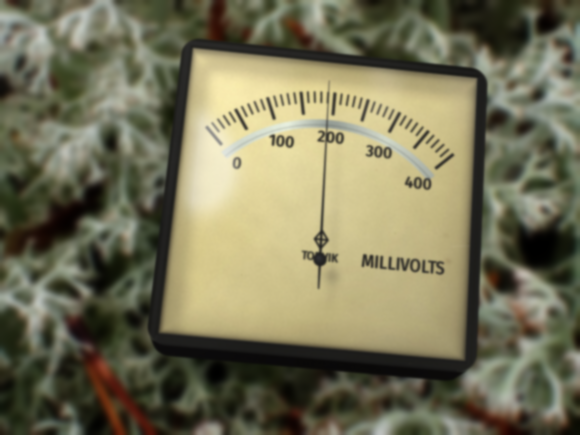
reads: 190
